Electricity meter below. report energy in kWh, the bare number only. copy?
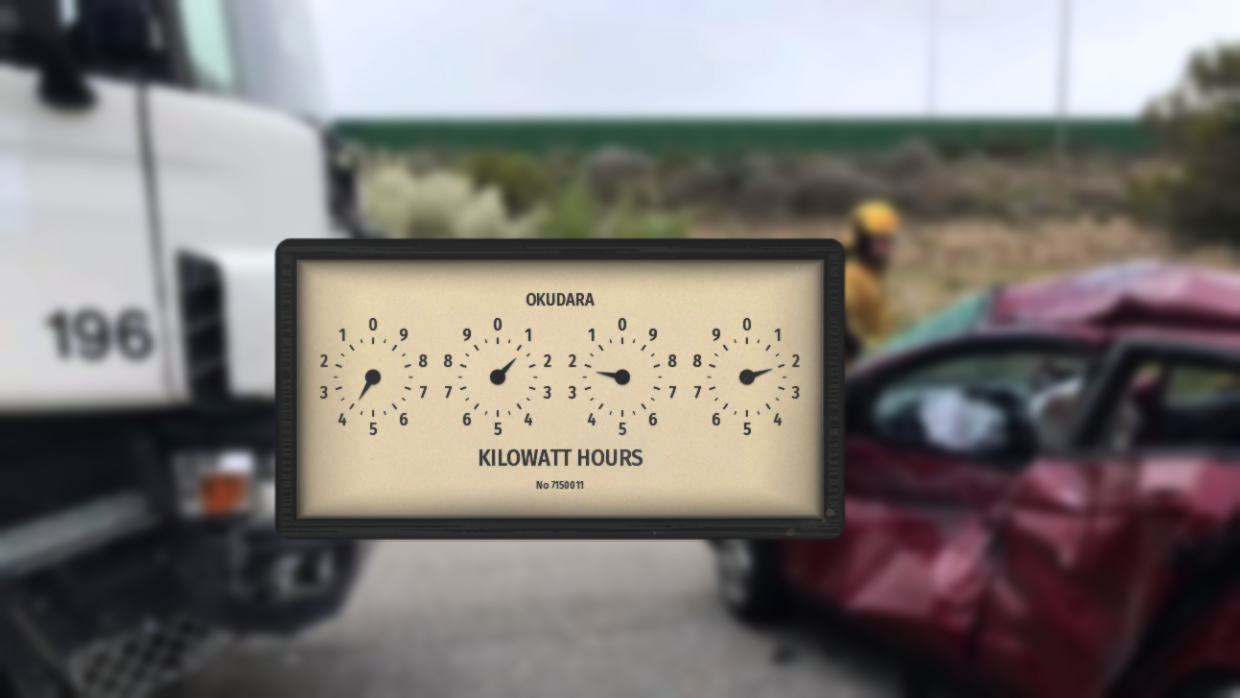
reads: 4122
